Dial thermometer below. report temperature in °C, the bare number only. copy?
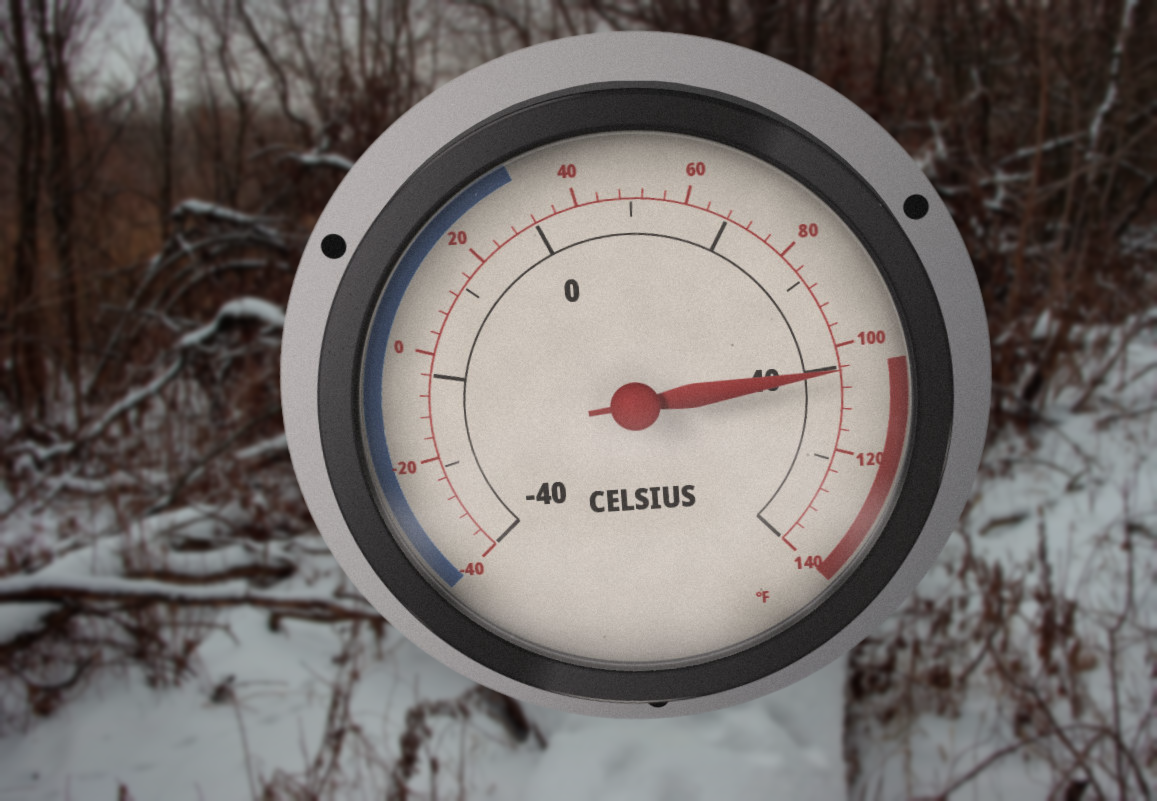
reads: 40
